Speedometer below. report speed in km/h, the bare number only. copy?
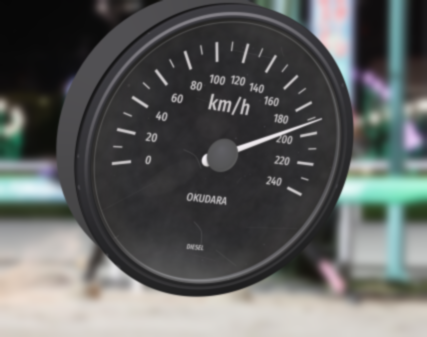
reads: 190
